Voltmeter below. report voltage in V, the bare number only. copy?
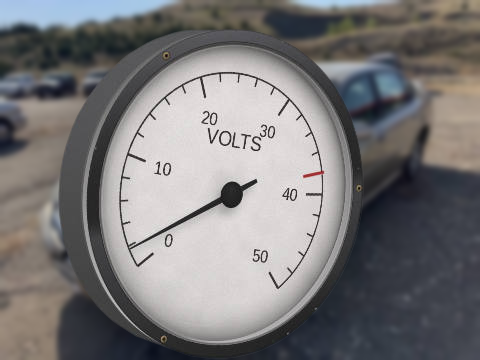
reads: 2
